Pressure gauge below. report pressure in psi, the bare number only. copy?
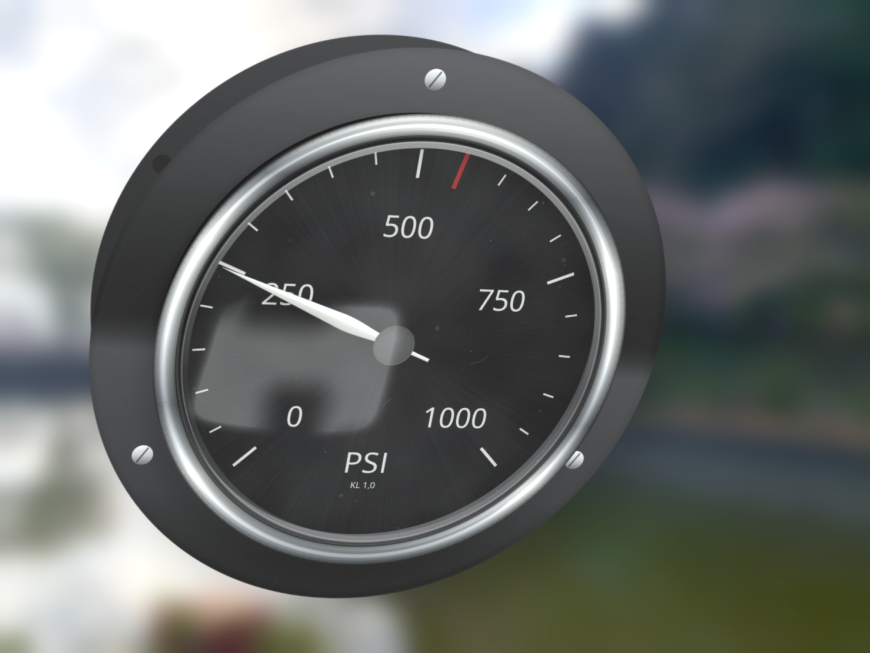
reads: 250
